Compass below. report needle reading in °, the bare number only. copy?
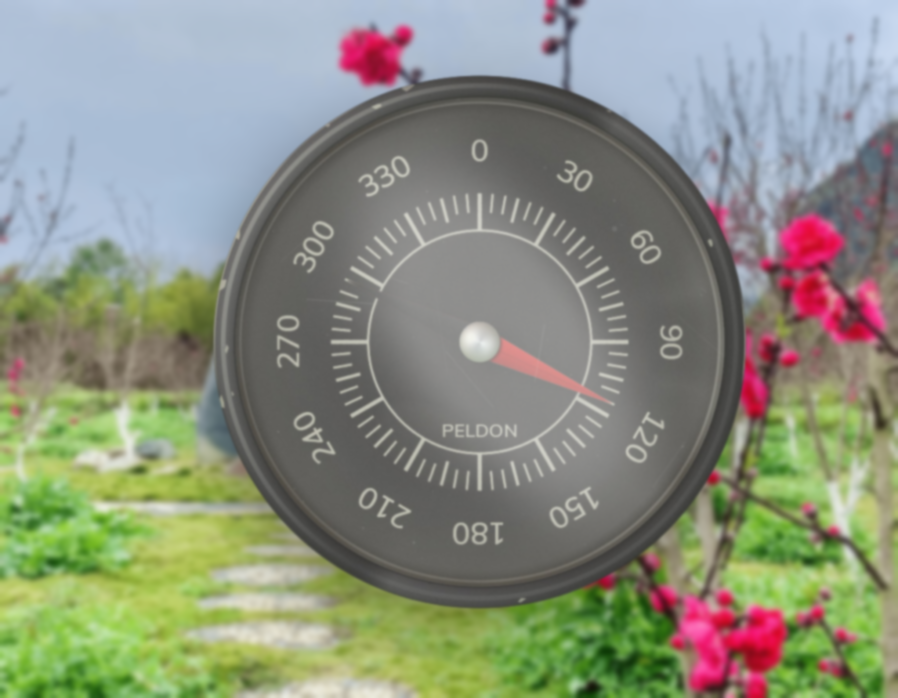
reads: 115
